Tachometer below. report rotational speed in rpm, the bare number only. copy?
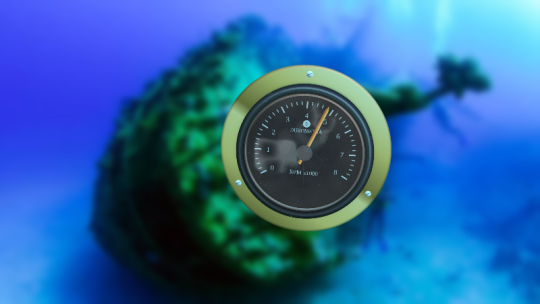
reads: 4800
